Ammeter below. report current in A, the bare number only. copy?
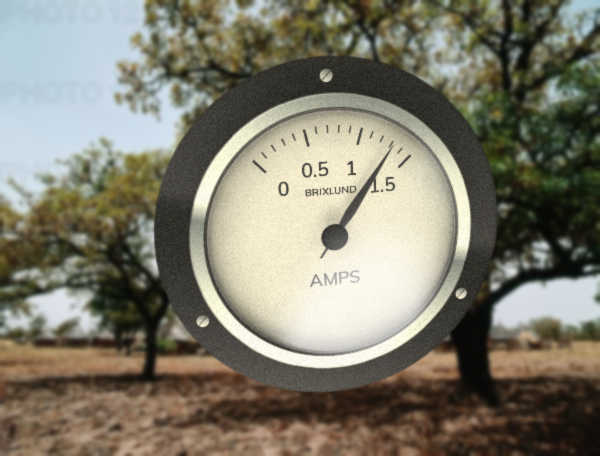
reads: 1.3
